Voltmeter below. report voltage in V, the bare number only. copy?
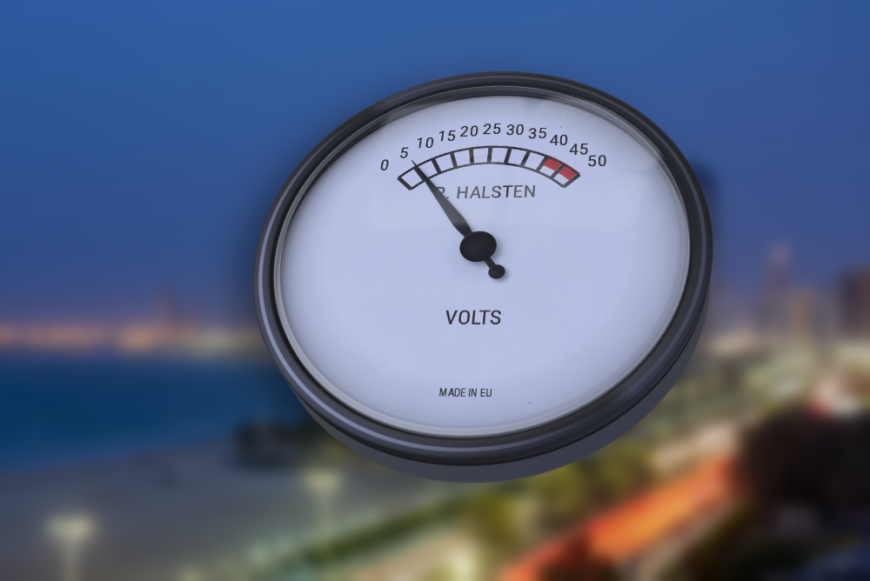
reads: 5
